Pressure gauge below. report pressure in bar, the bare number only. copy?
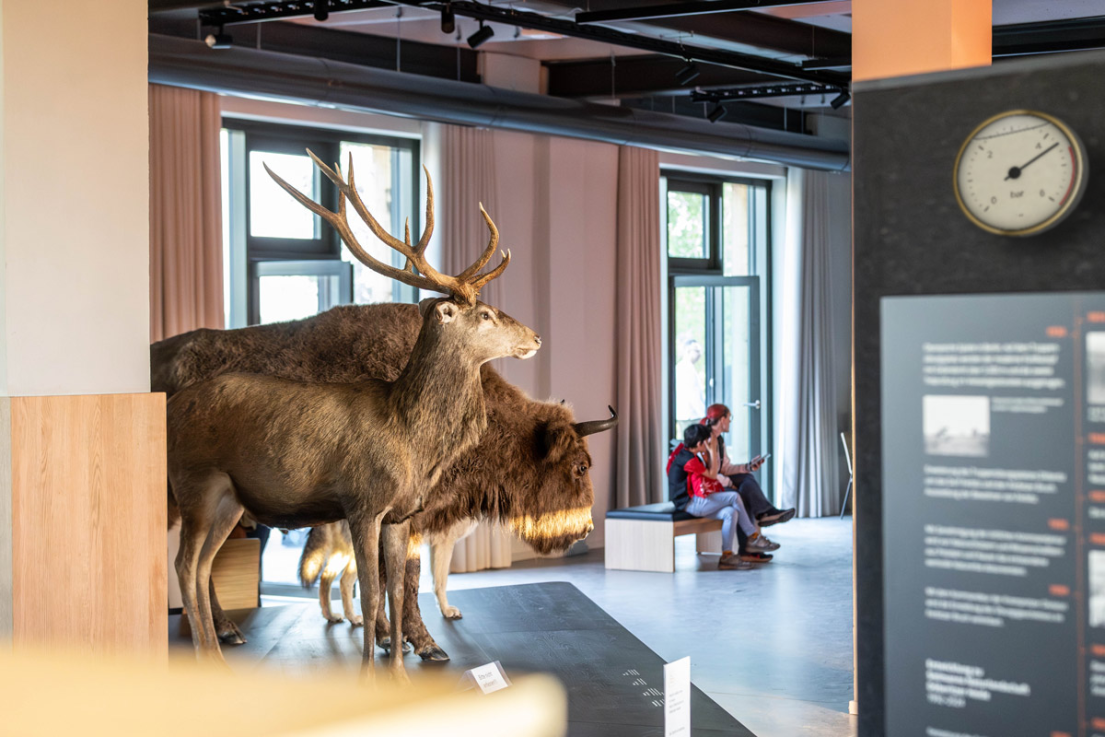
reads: 4.4
